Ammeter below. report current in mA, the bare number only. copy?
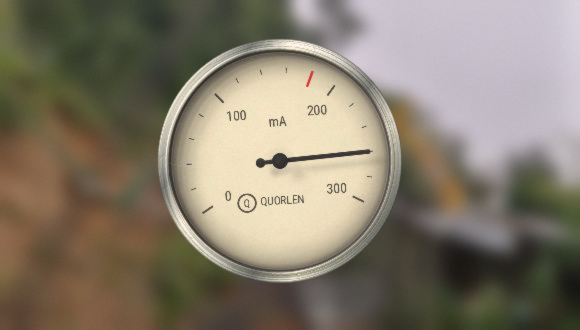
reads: 260
